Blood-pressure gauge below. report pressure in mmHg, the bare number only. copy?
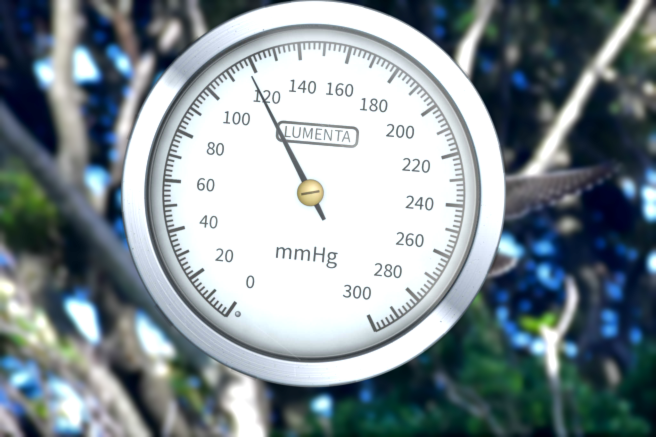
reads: 118
